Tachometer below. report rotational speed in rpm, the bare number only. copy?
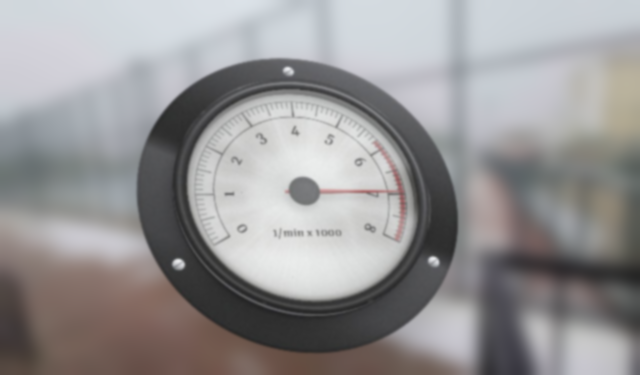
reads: 7000
